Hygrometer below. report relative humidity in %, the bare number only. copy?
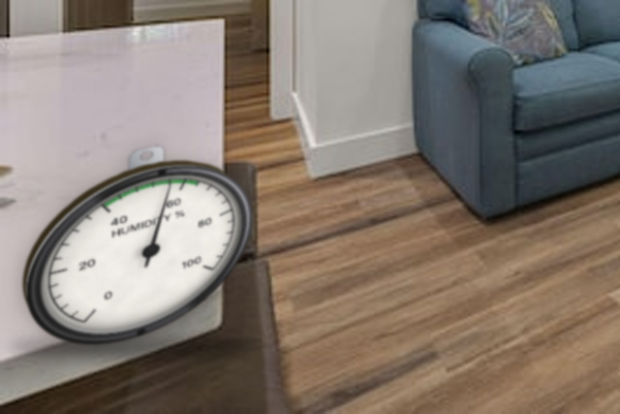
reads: 56
